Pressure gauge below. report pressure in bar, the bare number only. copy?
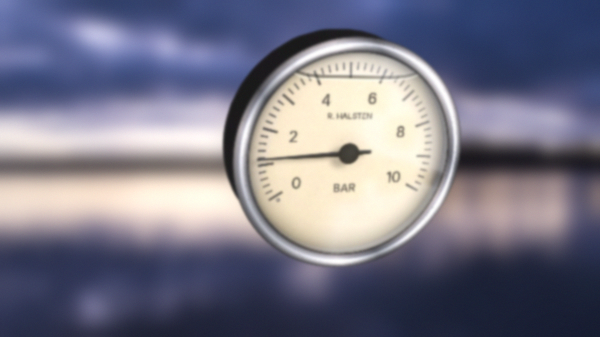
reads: 1.2
